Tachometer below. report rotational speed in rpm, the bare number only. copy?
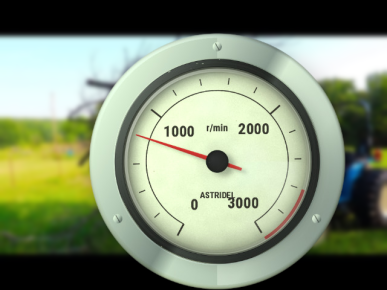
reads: 800
